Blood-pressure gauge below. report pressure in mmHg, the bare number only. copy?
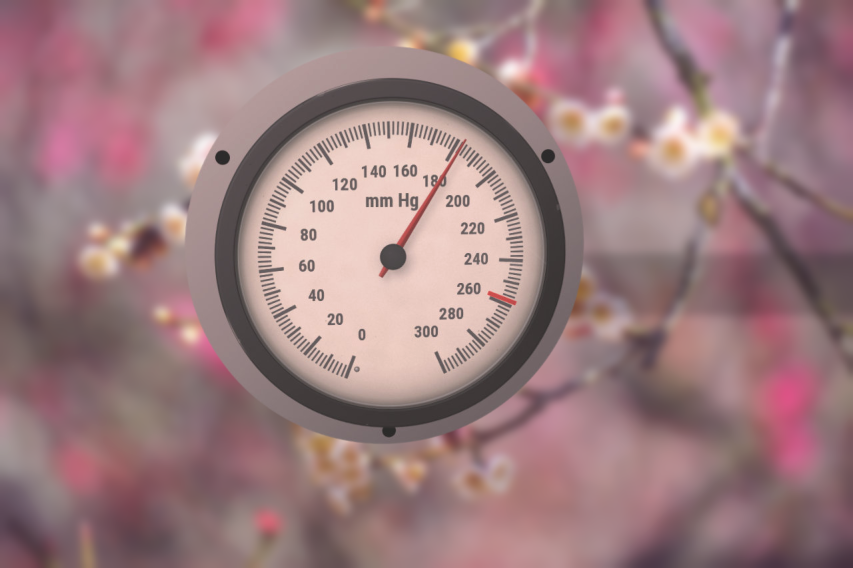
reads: 182
